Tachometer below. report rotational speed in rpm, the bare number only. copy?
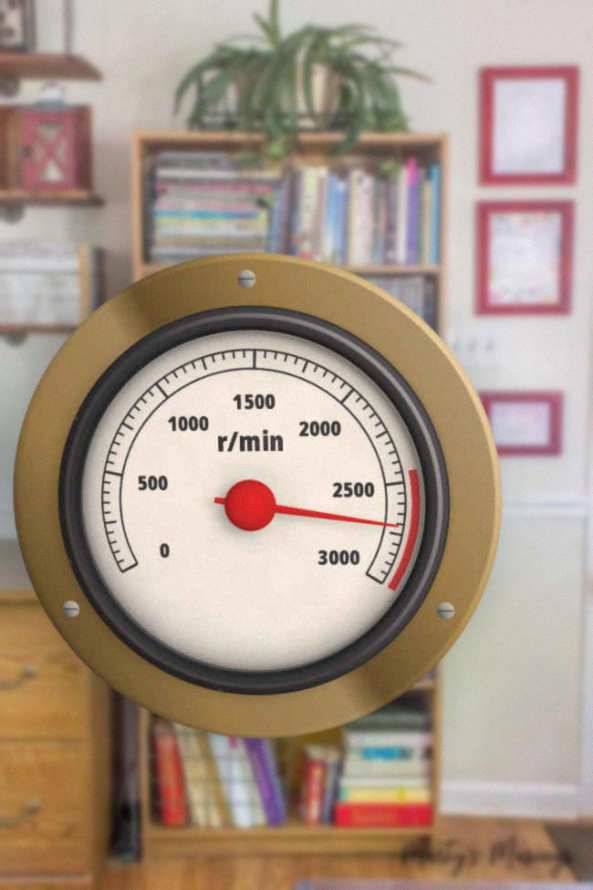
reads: 2700
